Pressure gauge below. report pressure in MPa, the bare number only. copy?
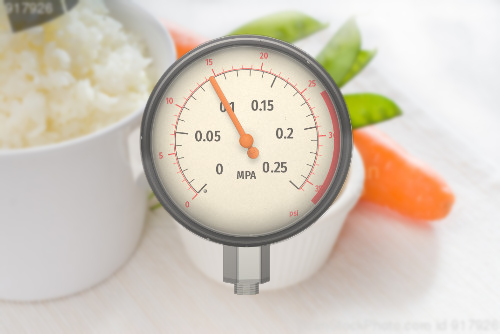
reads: 0.1
